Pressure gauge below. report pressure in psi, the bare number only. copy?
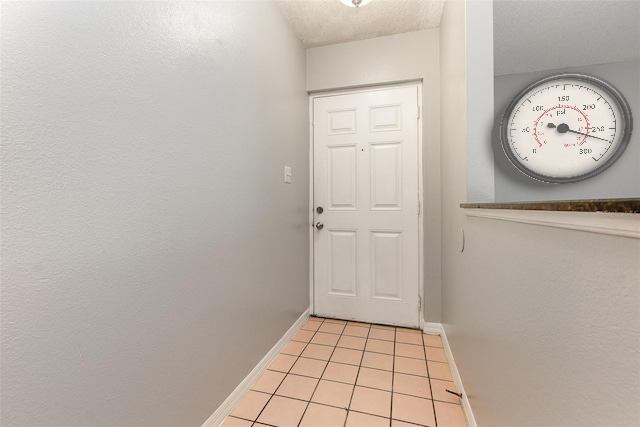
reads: 270
